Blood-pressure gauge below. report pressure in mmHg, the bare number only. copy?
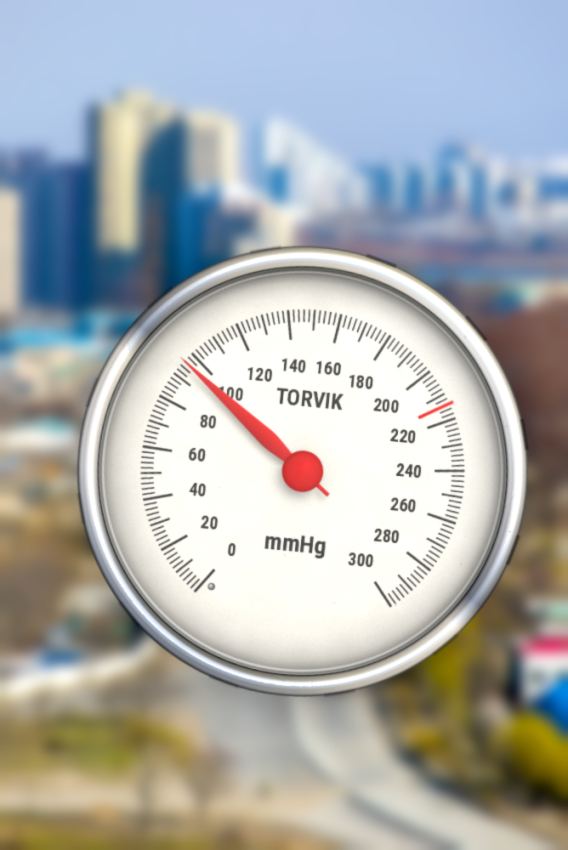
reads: 96
